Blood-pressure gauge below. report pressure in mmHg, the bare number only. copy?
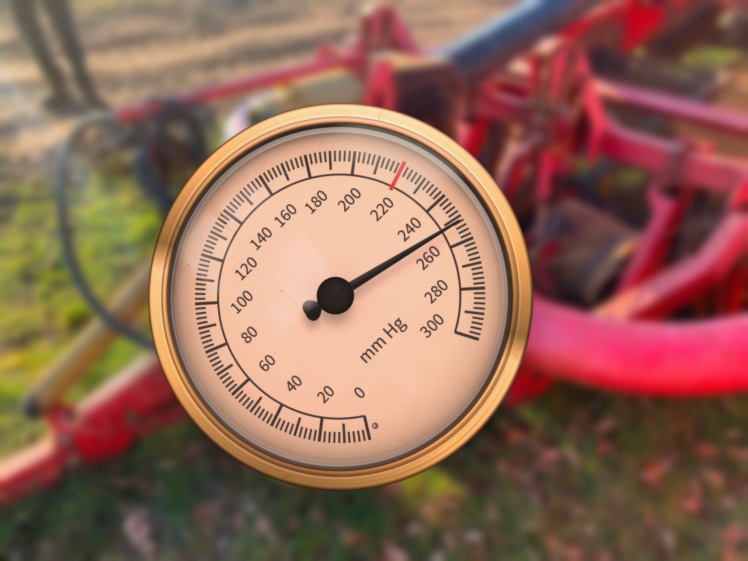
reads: 252
